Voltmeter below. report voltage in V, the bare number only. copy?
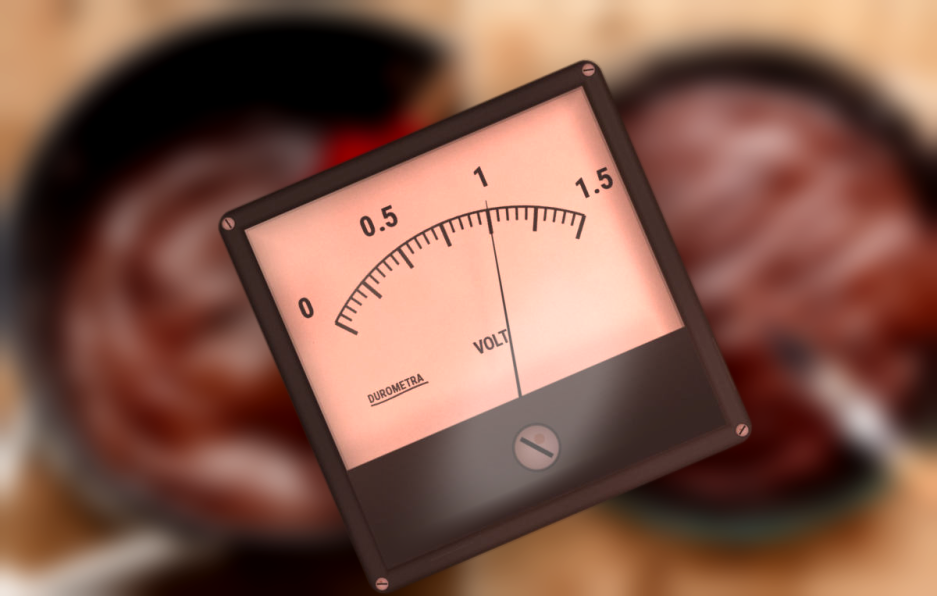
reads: 1
